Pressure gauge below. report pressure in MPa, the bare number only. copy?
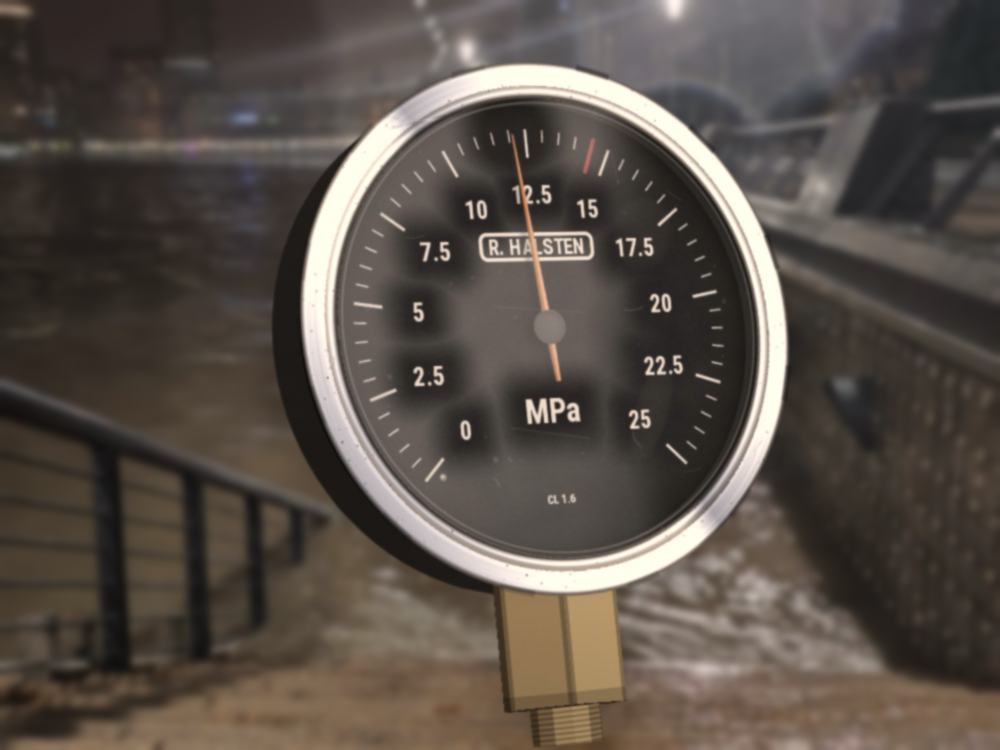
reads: 12
